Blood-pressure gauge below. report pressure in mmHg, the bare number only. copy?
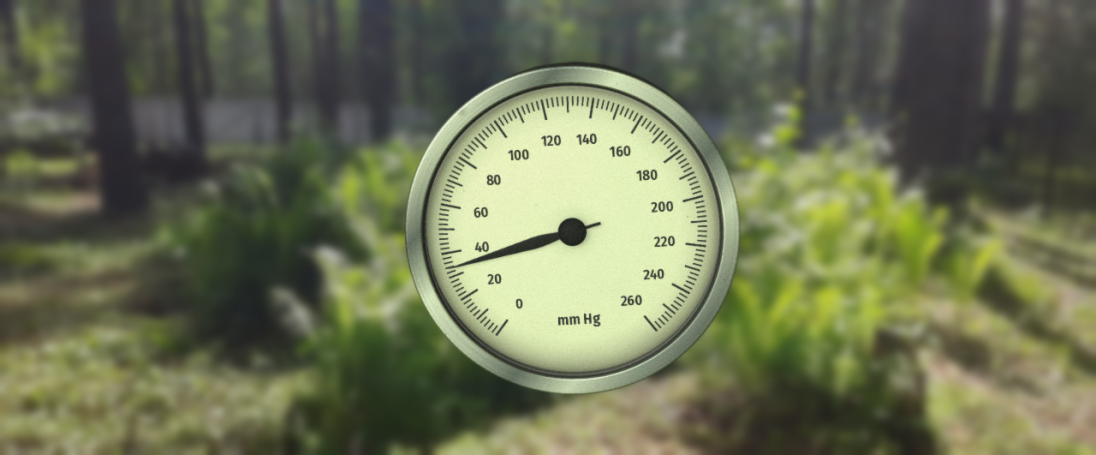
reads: 34
